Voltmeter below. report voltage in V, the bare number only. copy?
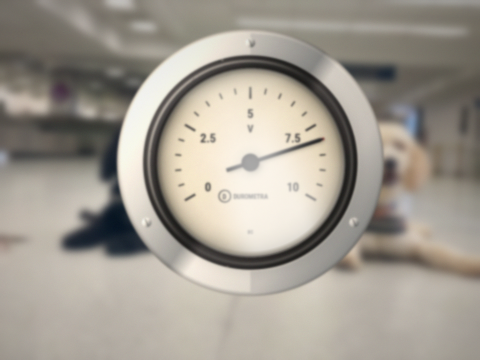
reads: 8
